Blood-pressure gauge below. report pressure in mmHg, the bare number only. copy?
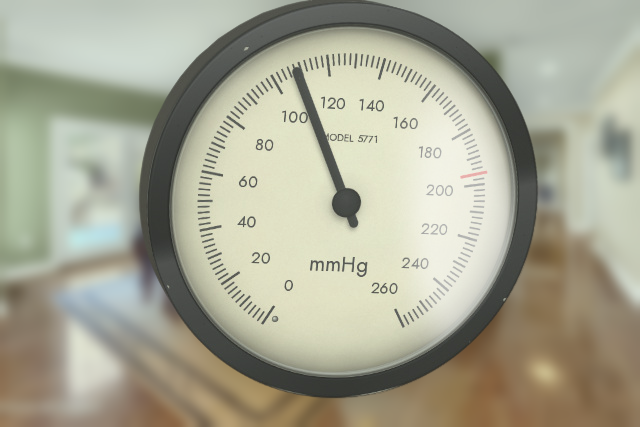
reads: 108
